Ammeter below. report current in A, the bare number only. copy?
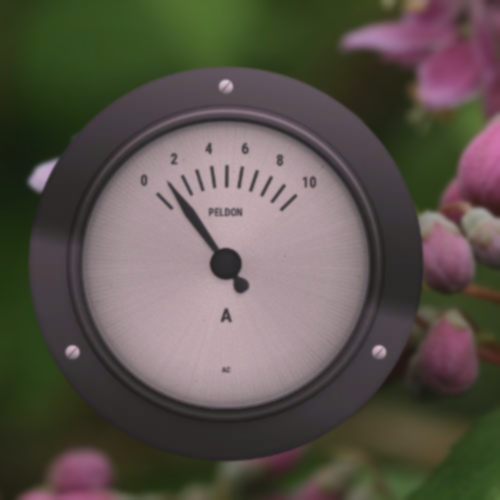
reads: 1
